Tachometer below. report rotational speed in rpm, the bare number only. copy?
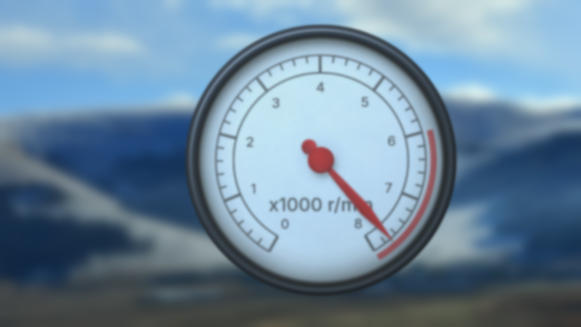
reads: 7700
